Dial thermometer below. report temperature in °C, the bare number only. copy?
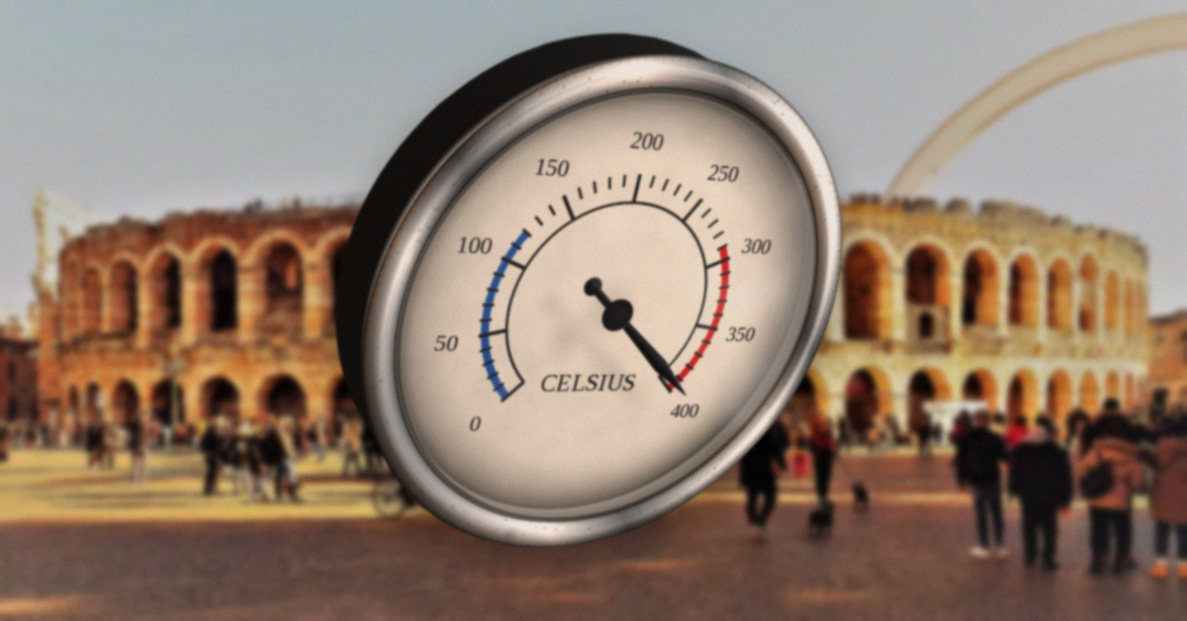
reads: 395
